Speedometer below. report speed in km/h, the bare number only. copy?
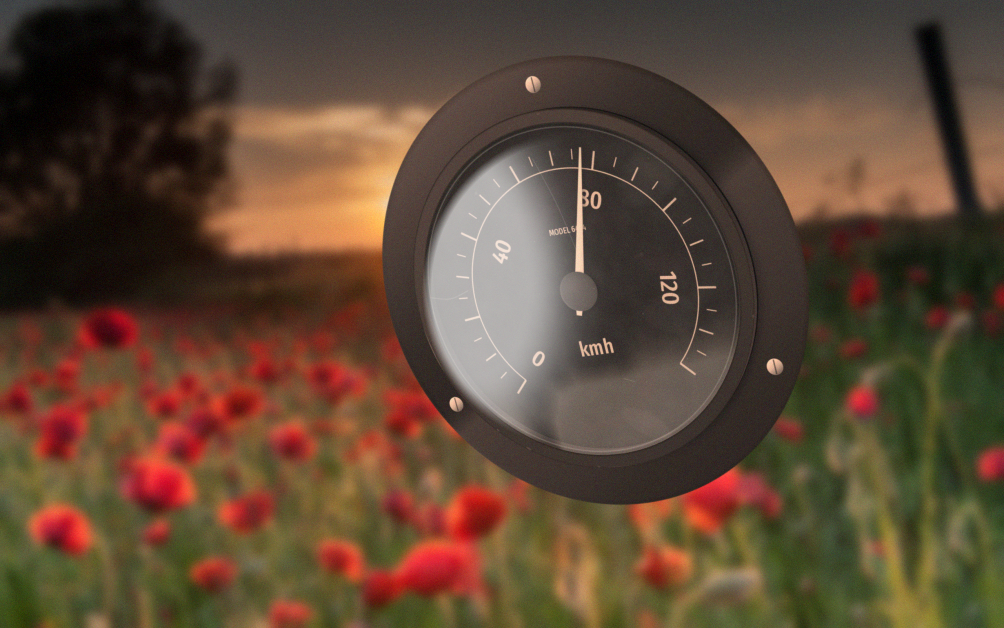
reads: 77.5
